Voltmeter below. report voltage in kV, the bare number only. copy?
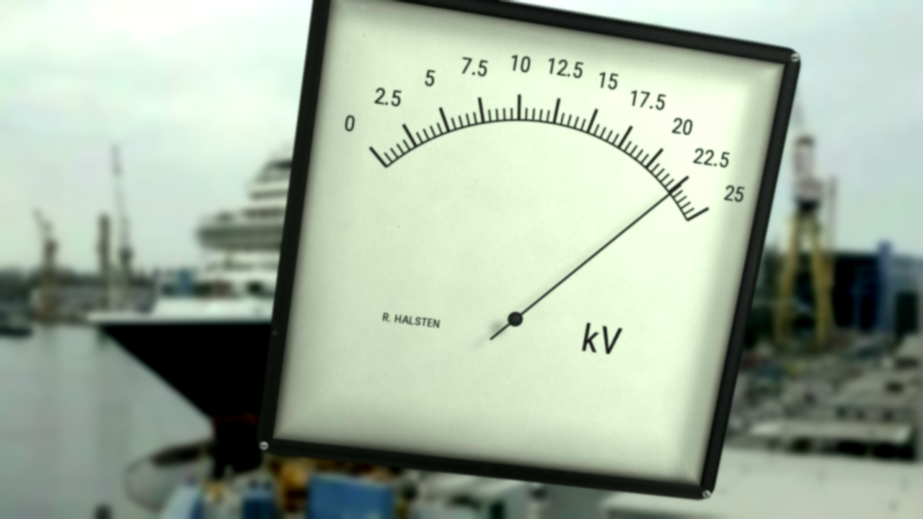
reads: 22.5
